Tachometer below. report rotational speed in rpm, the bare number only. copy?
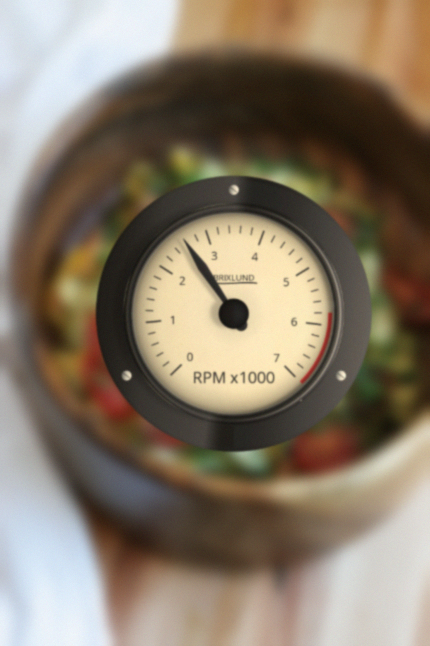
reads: 2600
